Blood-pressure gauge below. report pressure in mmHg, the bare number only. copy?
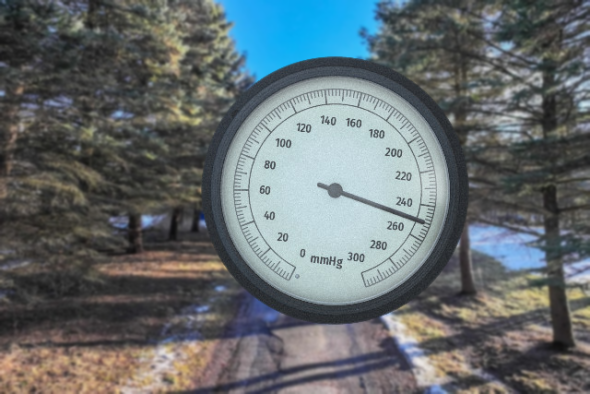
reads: 250
